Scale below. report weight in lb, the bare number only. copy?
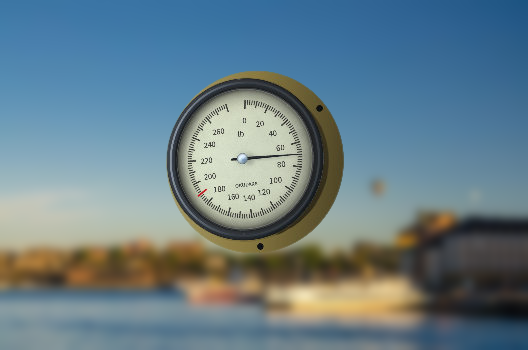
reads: 70
